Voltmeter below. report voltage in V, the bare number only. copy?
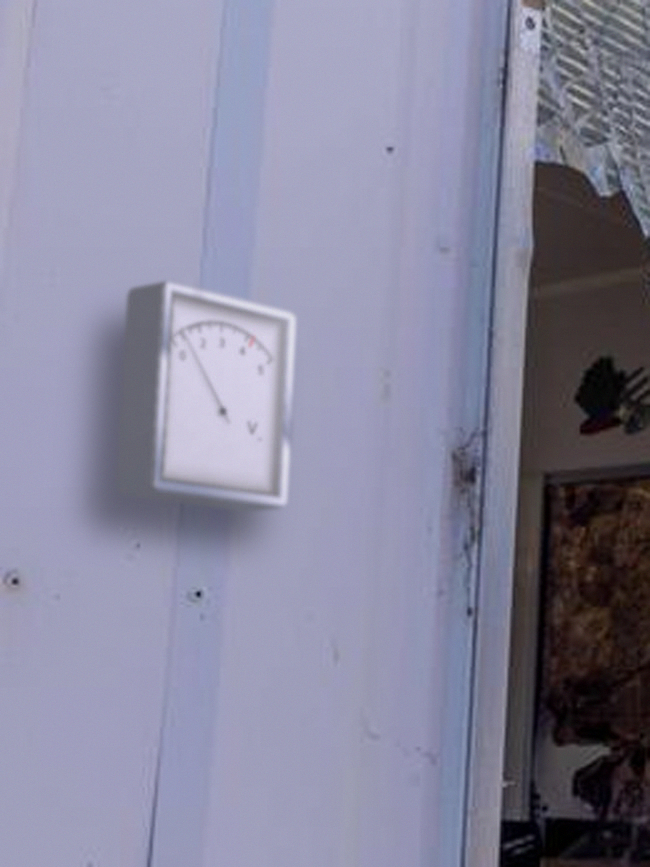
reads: 1
